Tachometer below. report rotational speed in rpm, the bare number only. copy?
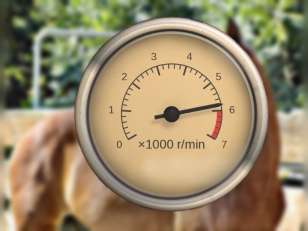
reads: 5800
